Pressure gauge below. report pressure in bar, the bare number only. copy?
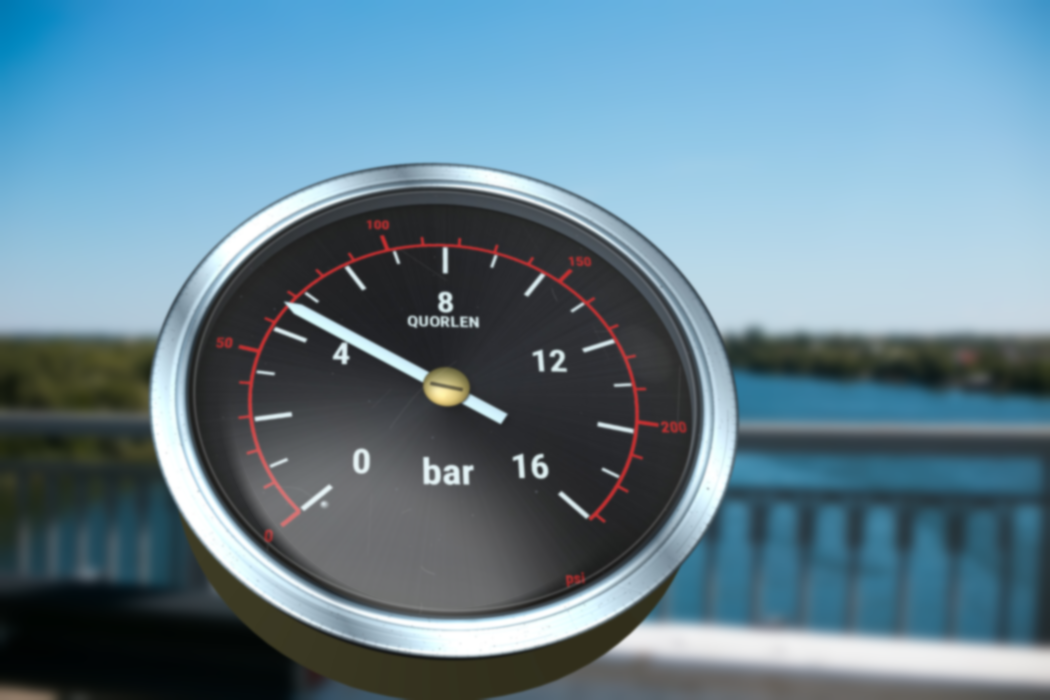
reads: 4.5
